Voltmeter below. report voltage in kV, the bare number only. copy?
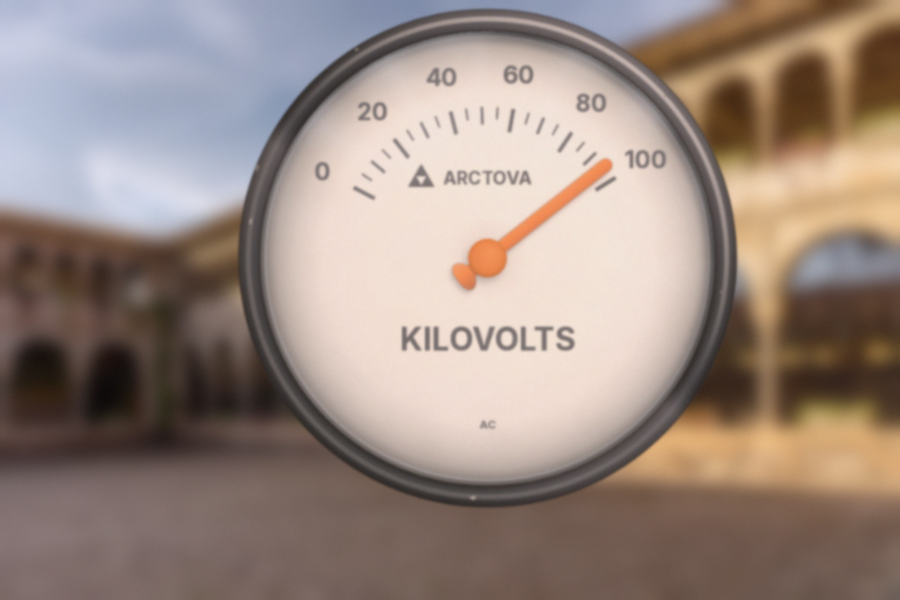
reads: 95
